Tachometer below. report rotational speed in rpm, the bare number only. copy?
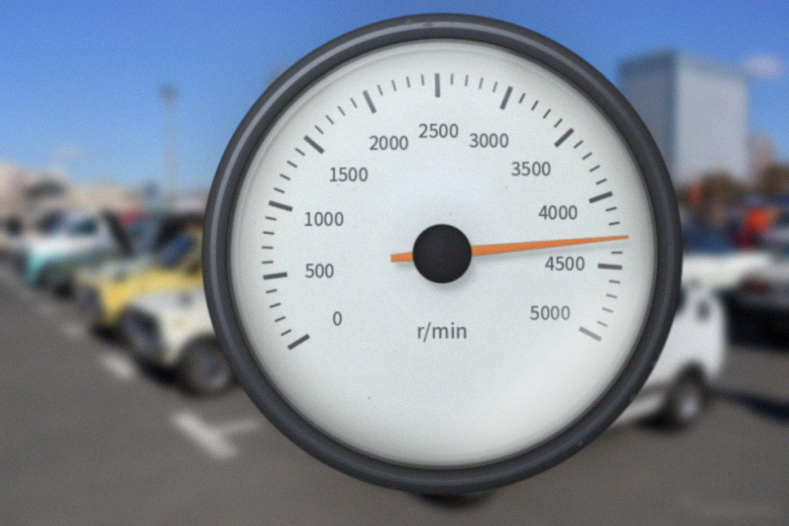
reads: 4300
